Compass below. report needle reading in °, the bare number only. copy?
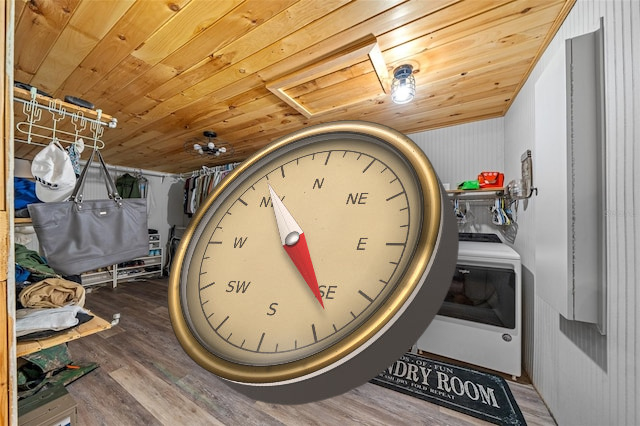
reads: 140
